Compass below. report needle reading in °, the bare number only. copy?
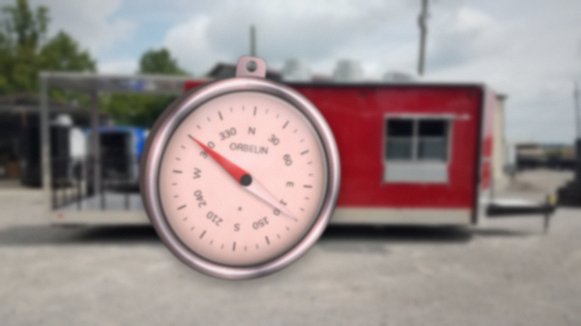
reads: 300
